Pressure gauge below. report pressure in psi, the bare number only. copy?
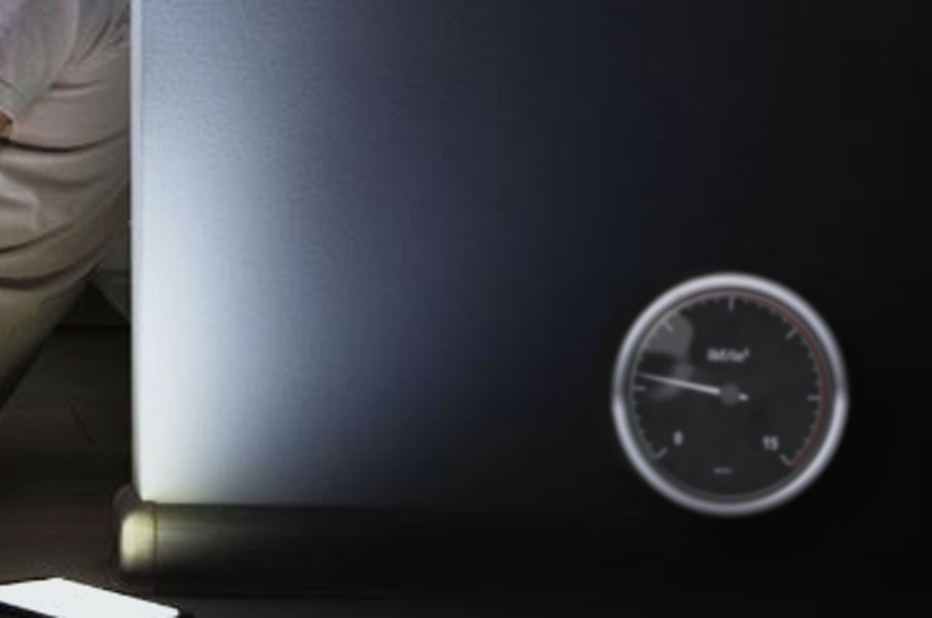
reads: 3
